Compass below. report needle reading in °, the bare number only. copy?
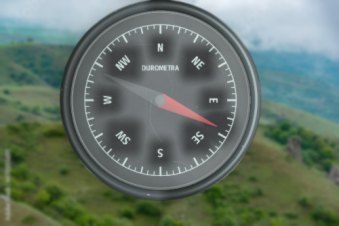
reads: 115
